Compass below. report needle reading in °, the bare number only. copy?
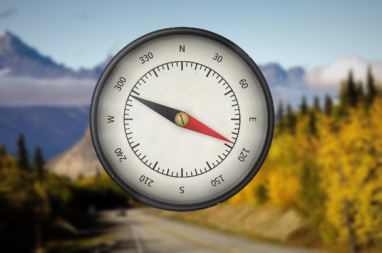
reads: 115
